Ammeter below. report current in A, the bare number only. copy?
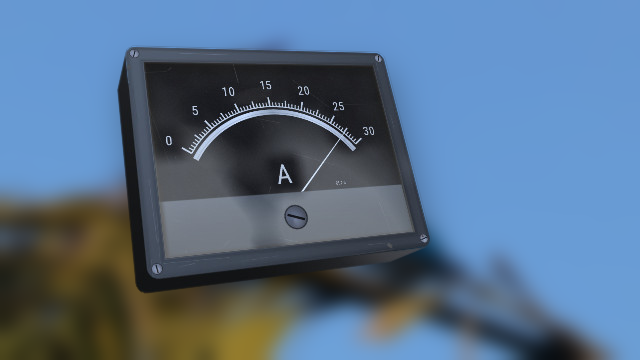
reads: 27.5
